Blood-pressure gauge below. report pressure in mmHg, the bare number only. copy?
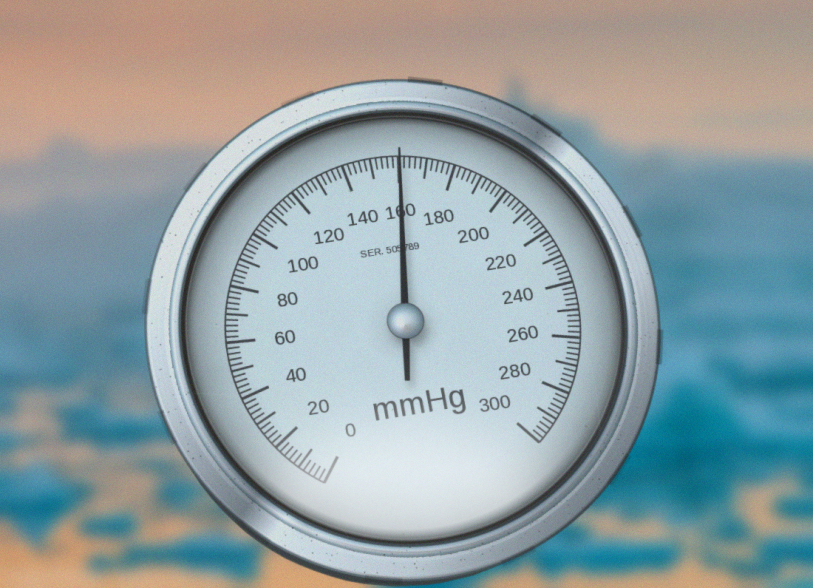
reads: 160
